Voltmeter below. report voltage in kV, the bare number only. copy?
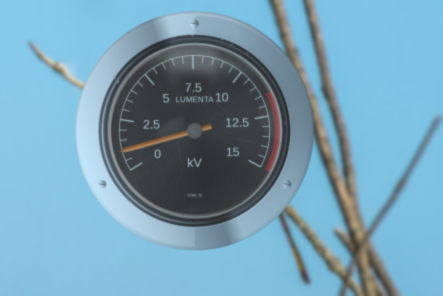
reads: 1
